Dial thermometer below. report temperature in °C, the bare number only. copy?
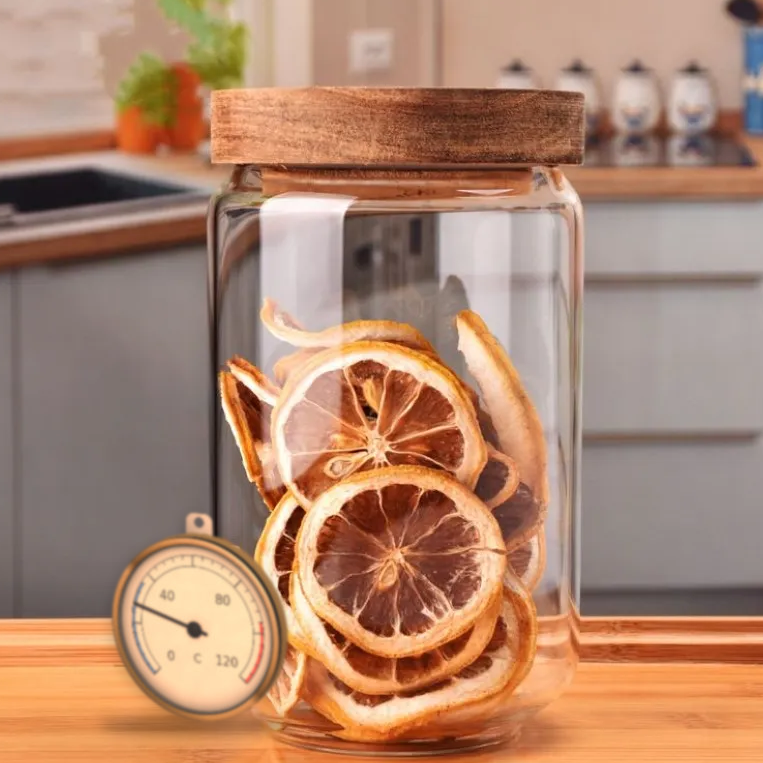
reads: 28
